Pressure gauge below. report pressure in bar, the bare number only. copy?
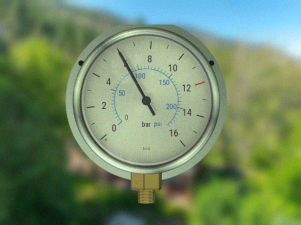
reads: 6
